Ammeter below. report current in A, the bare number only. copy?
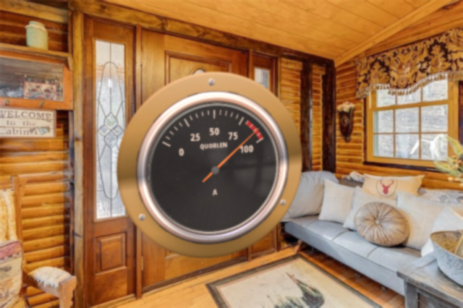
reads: 90
